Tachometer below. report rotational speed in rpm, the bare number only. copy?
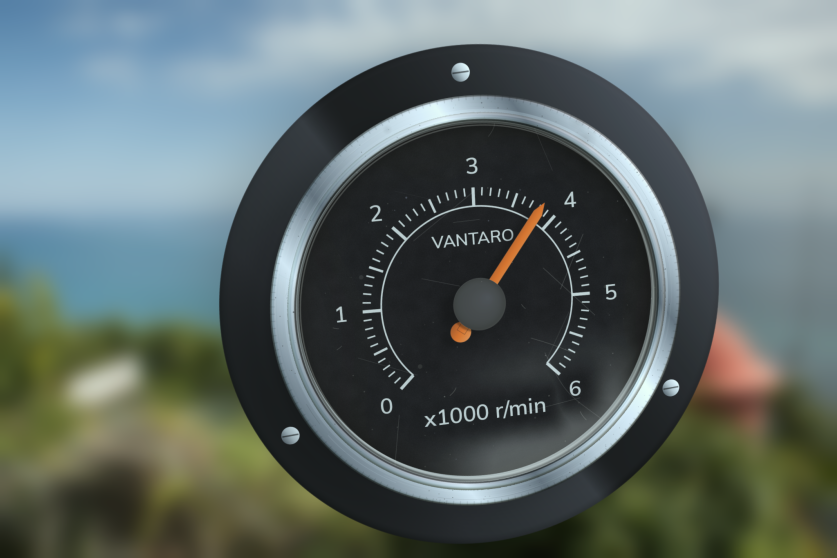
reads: 3800
